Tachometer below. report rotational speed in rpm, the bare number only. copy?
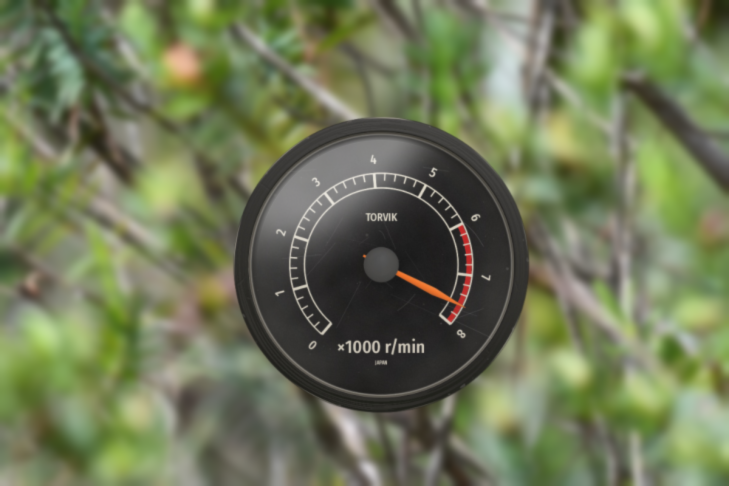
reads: 7600
